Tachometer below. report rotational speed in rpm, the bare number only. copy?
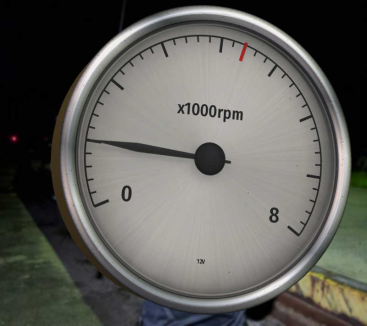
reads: 1000
